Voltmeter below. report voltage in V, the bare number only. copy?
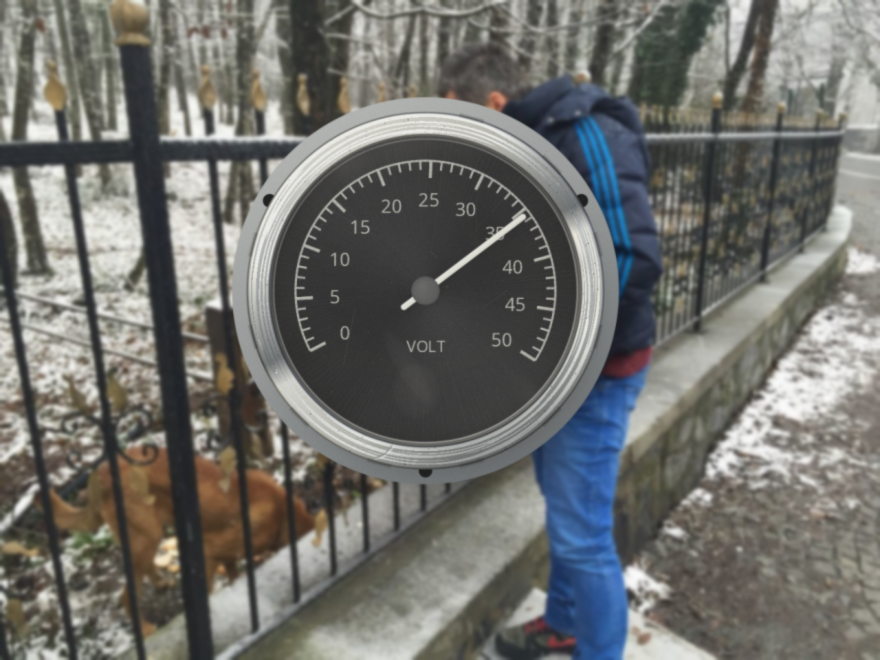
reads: 35.5
